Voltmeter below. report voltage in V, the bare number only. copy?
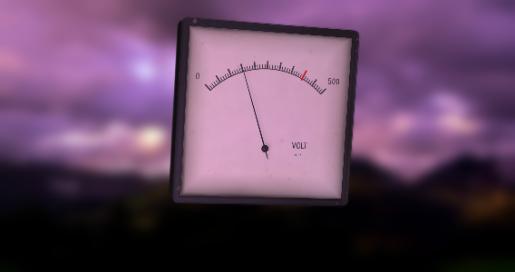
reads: 150
